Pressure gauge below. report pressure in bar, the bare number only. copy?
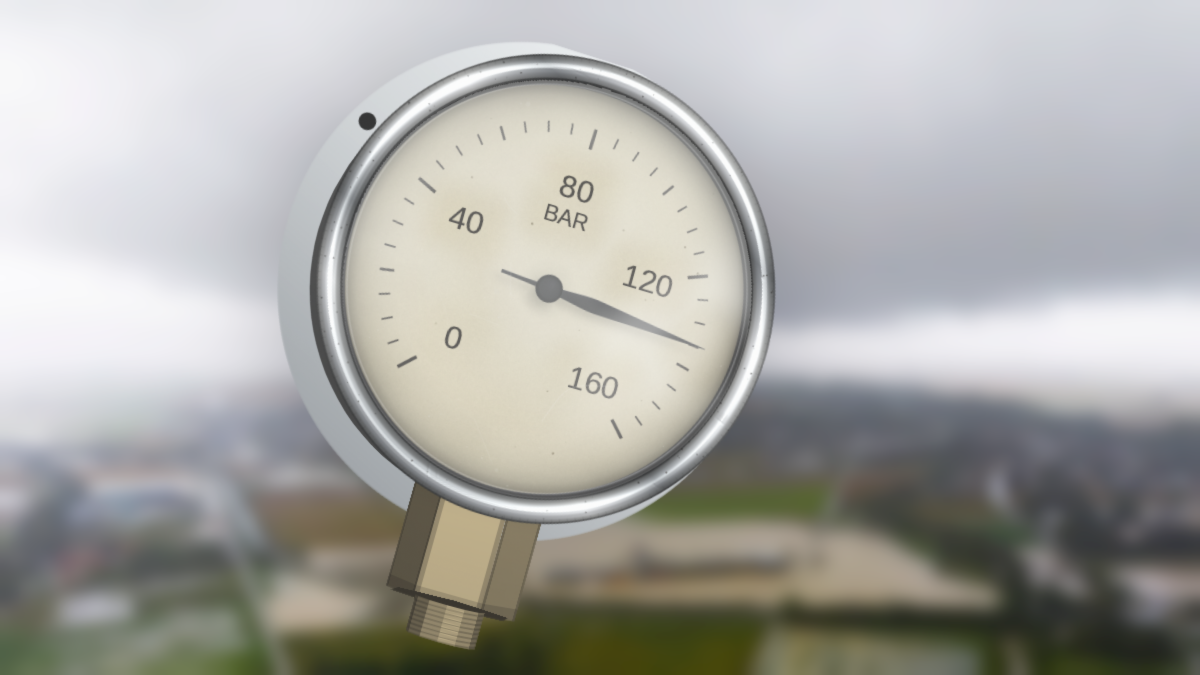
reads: 135
